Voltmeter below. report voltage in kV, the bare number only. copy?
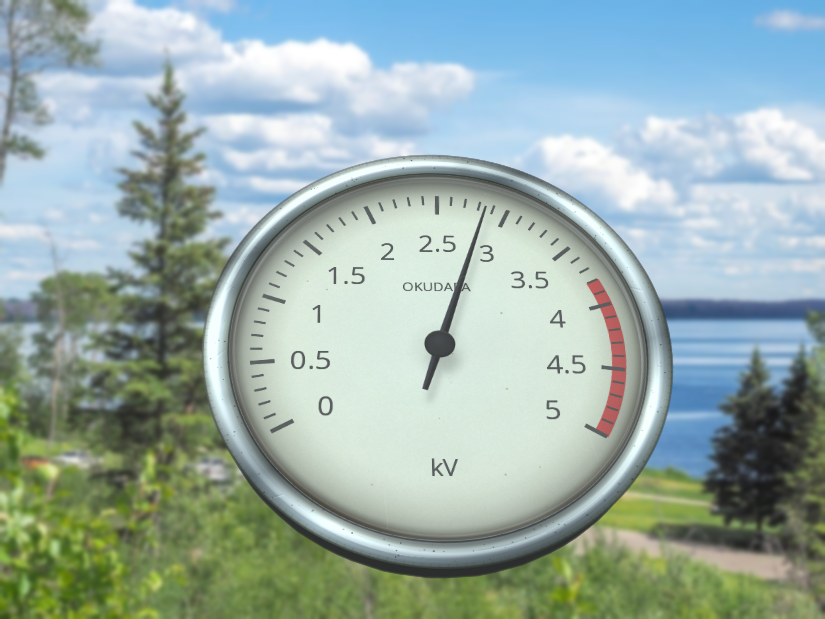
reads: 2.85
